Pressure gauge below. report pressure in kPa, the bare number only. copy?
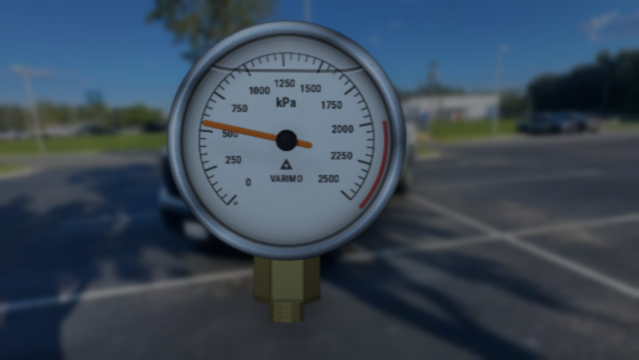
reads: 550
